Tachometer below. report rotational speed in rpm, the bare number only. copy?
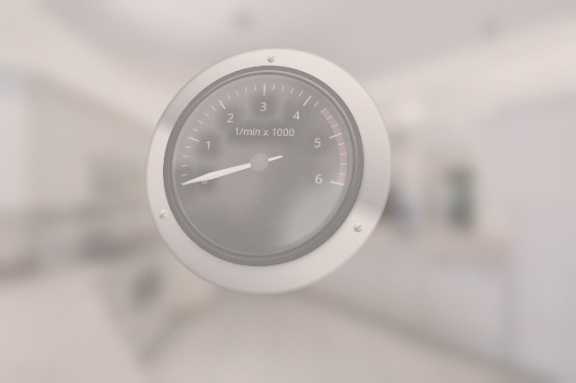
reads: 0
